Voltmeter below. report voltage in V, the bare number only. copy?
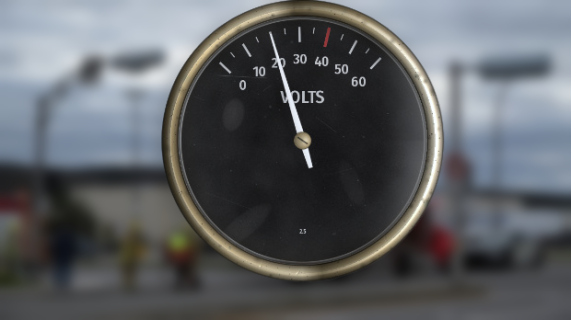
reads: 20
